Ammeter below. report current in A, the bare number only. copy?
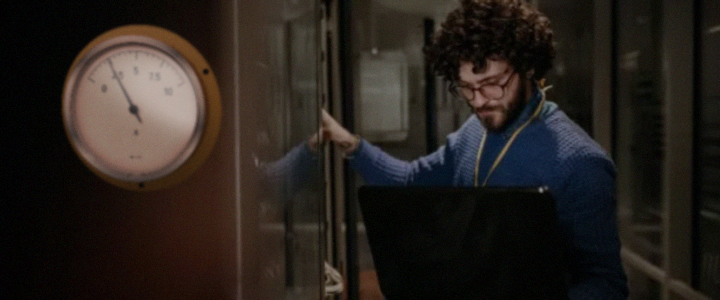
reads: 2.5
